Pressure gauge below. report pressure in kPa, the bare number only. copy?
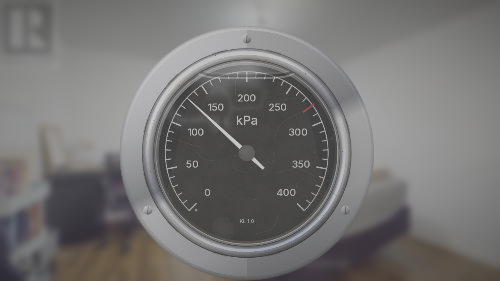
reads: 130
